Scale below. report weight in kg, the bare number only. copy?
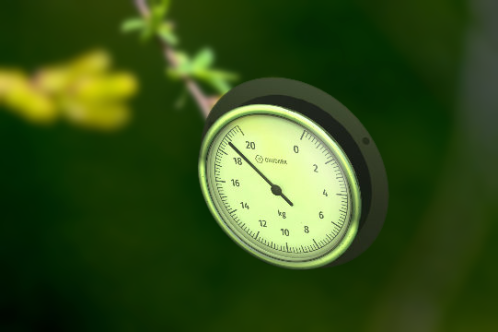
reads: 19
